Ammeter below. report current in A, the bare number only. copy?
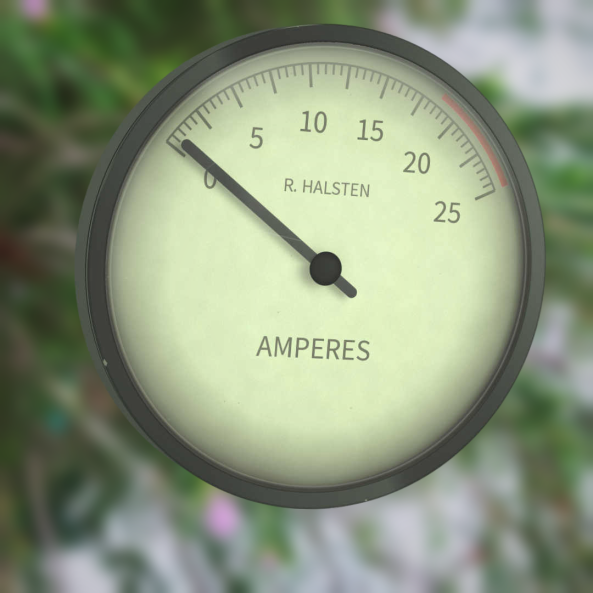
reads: 0.5
